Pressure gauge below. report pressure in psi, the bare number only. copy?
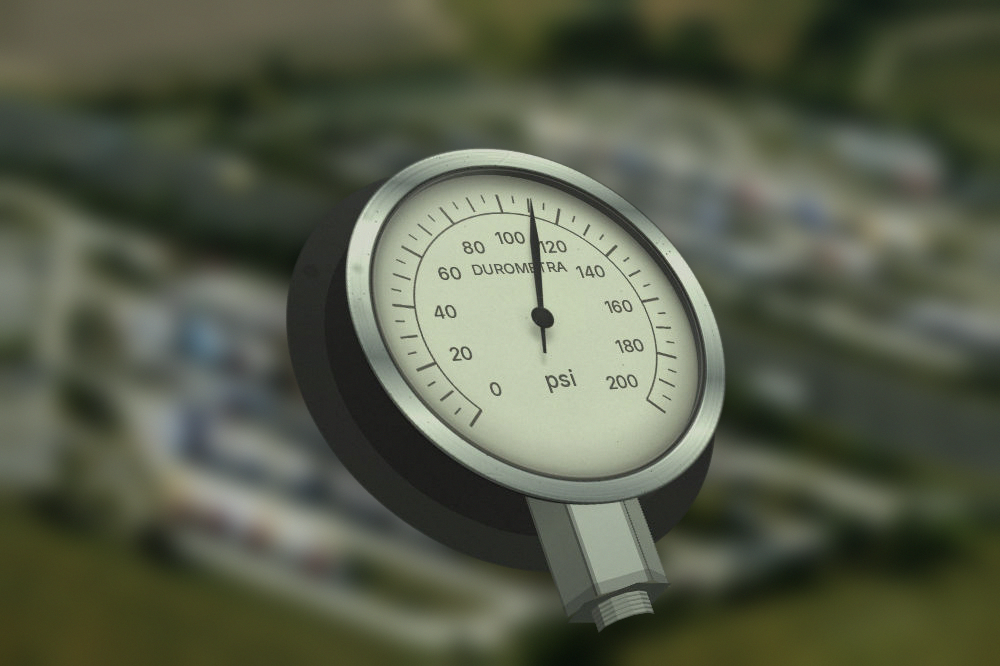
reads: 110
